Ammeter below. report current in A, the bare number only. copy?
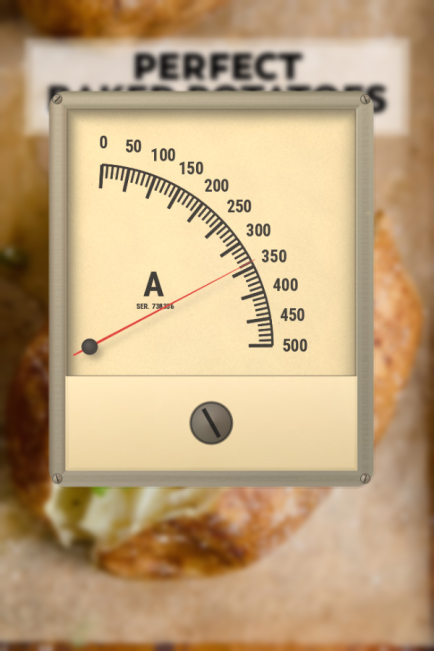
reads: 340
